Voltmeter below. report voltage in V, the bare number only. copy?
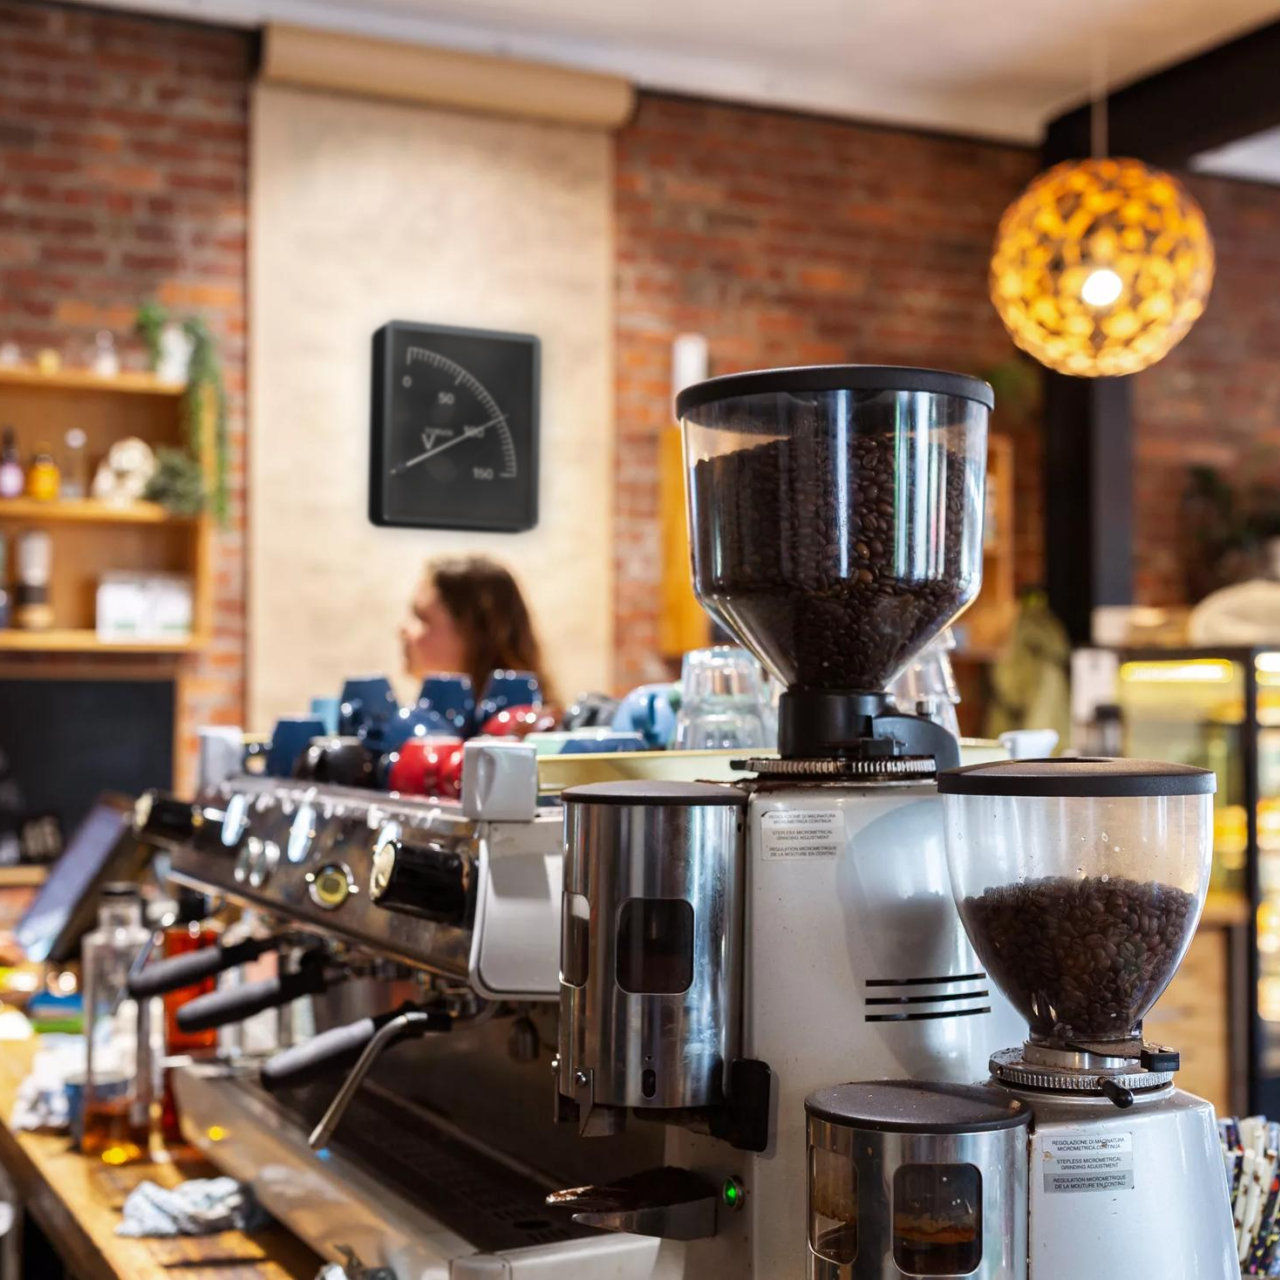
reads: 100
